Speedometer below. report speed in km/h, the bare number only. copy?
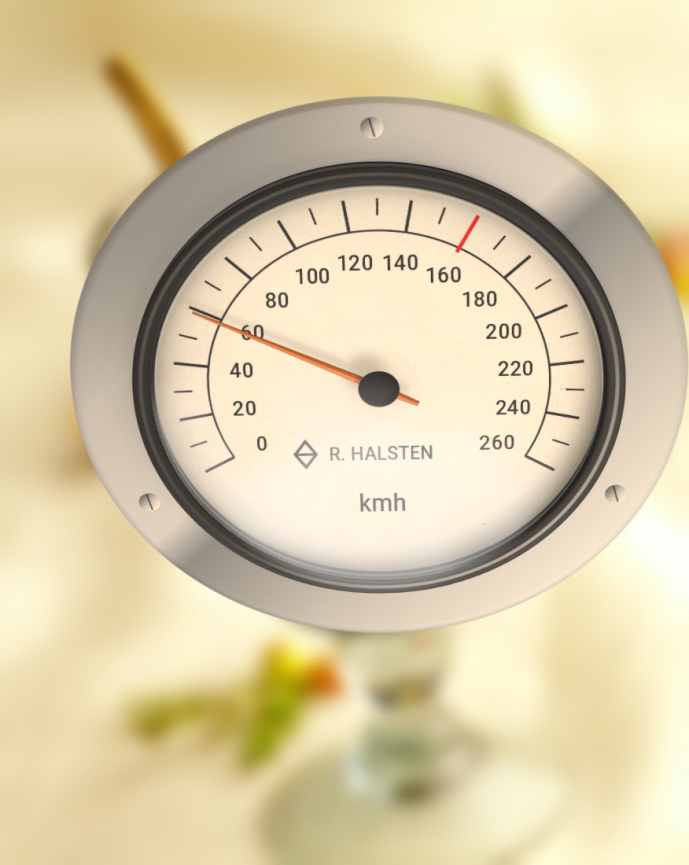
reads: 60
